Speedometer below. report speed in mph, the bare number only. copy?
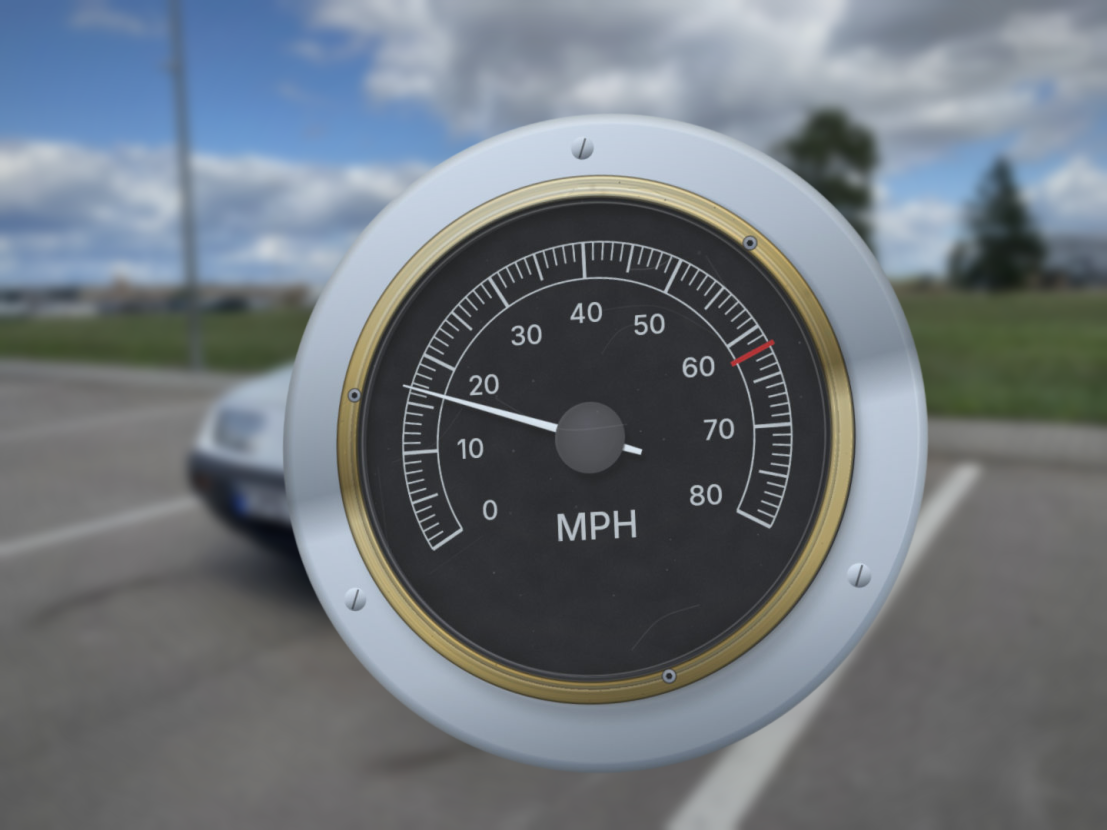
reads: 16.5
